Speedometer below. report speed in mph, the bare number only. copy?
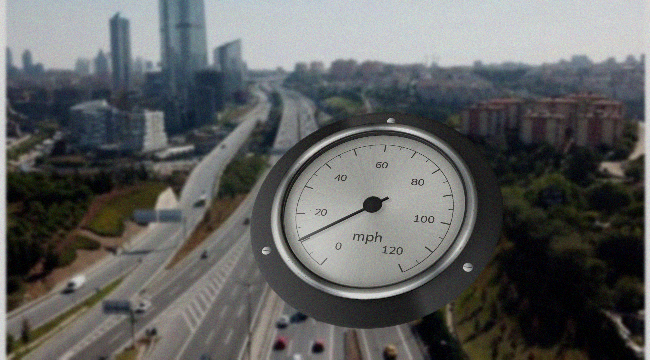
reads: 10
